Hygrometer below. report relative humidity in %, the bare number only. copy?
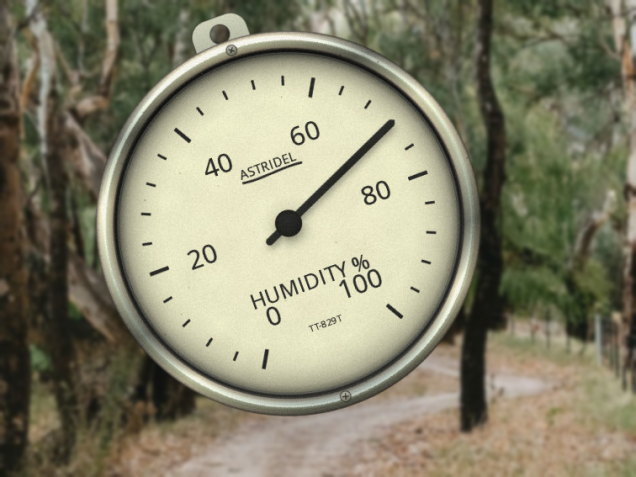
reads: 72
